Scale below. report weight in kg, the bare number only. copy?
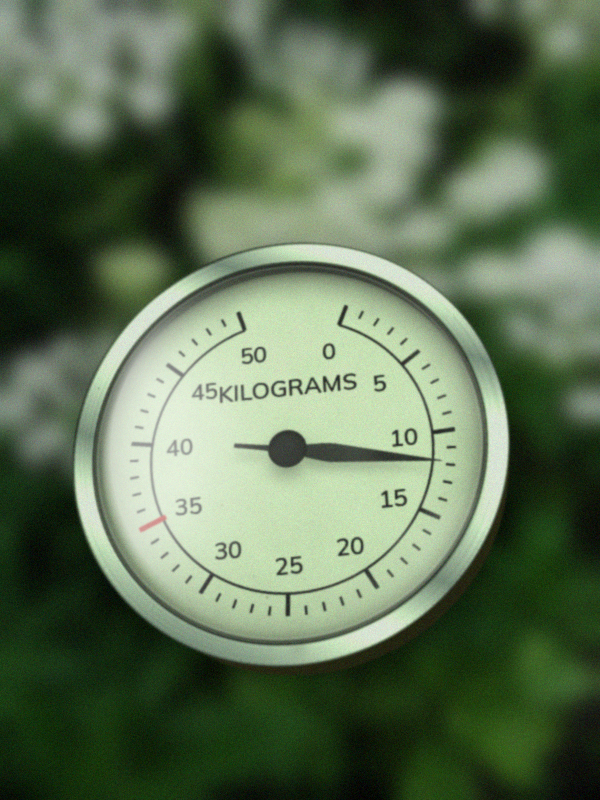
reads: 12
